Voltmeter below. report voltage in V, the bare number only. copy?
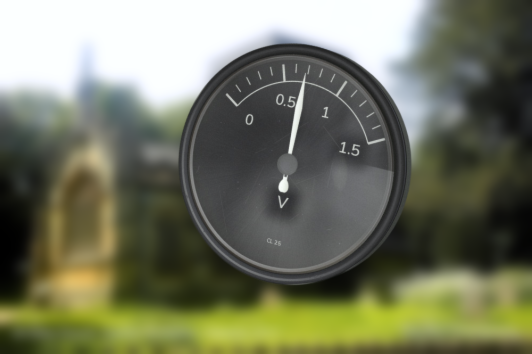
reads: 0.7
